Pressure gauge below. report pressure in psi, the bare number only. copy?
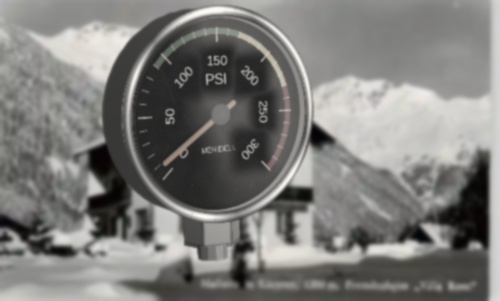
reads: 10
